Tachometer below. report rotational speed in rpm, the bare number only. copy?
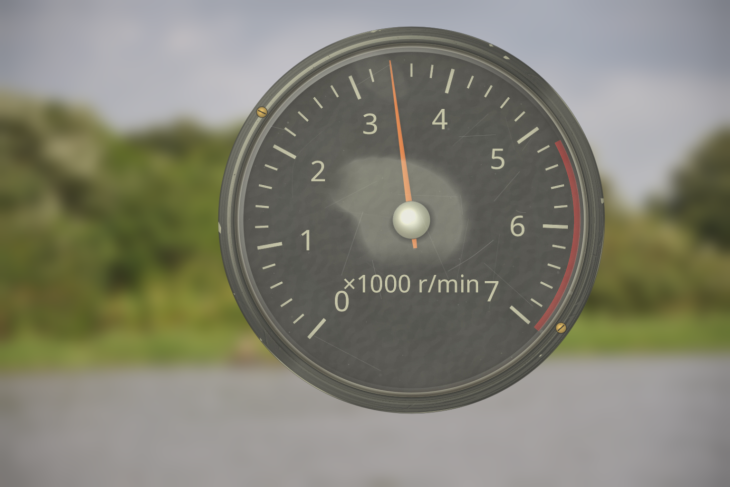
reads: 3400
